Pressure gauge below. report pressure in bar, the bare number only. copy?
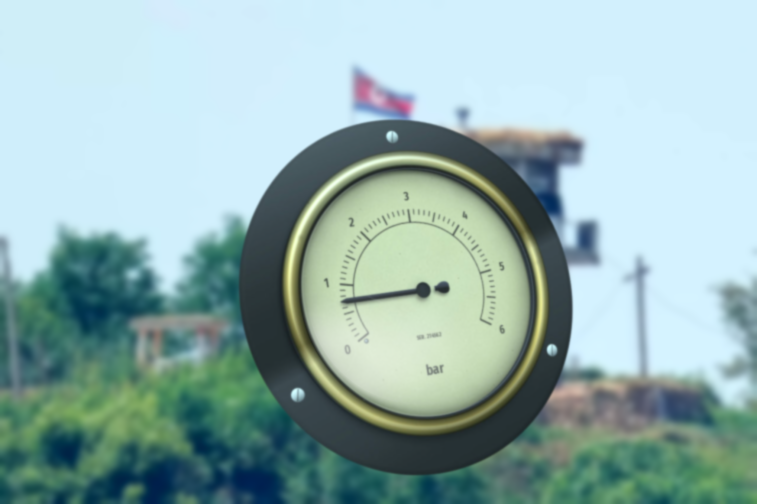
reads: 0.7
